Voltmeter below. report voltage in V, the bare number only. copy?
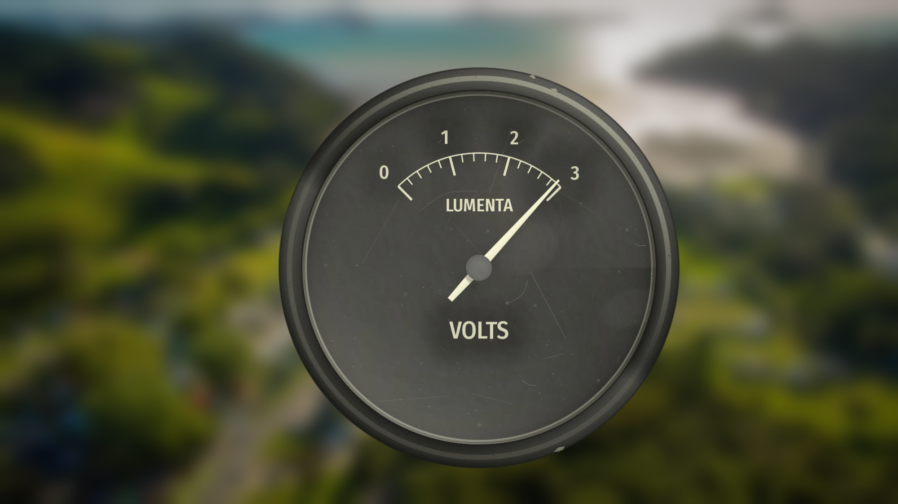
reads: 2.9
